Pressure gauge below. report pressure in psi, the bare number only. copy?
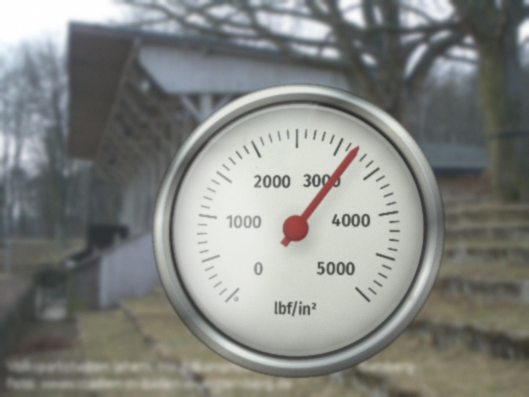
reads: 3200
